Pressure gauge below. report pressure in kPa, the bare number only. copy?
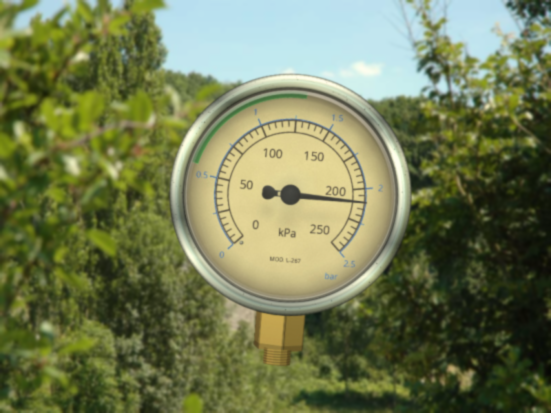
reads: 210
